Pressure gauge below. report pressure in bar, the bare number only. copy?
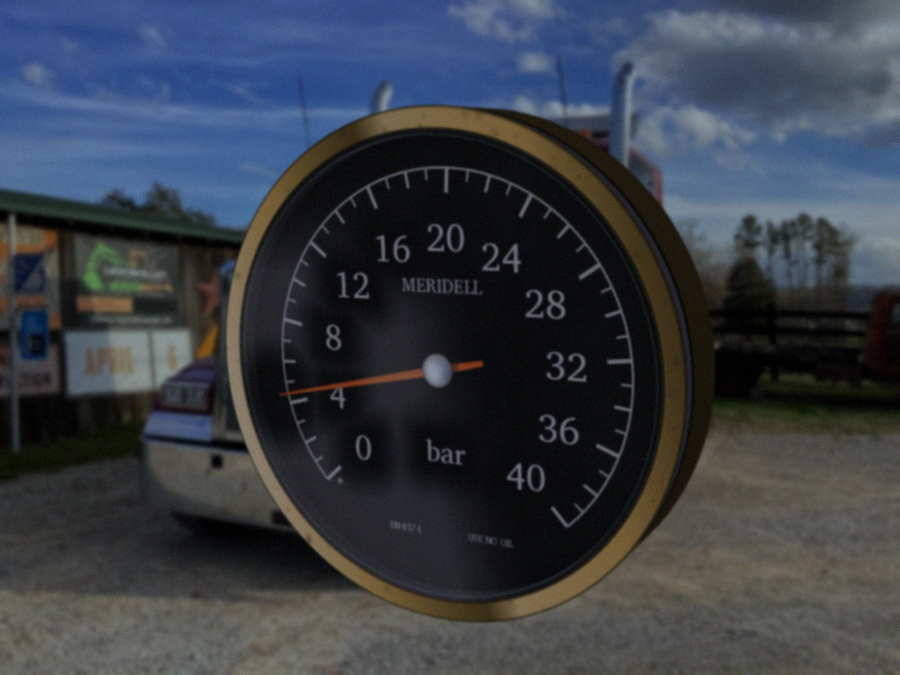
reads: 4.5
